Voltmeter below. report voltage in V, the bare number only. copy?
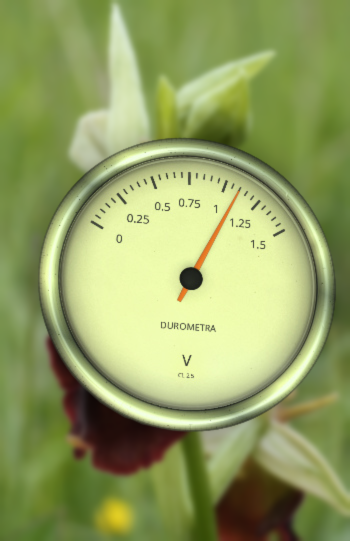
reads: 1.1
